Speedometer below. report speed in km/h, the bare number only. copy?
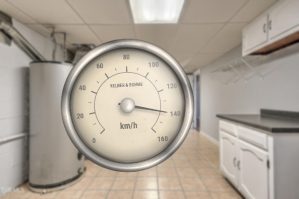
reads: 140
